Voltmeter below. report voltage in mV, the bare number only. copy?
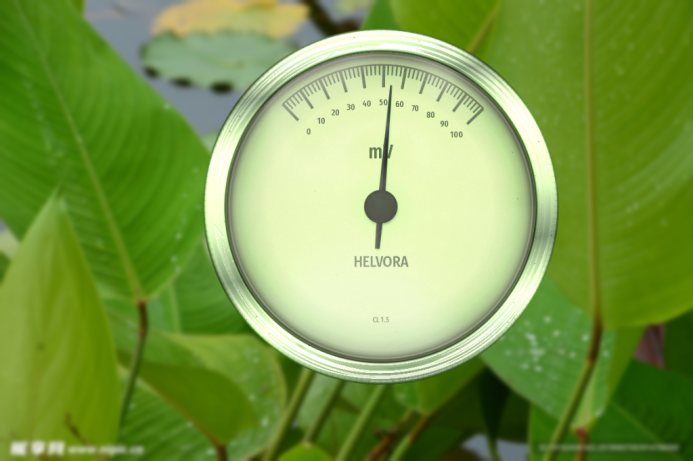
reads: 54
